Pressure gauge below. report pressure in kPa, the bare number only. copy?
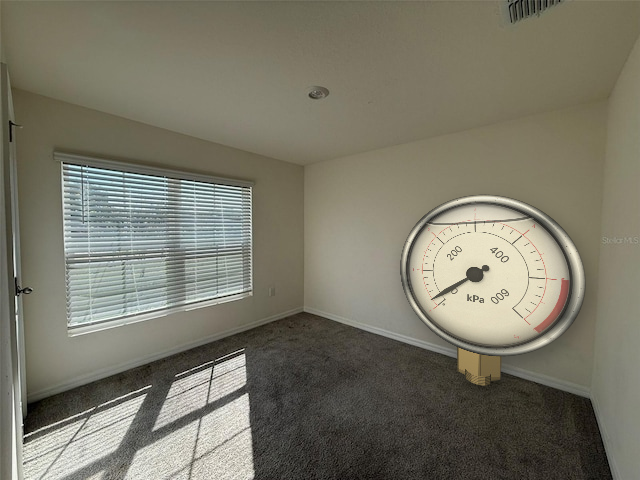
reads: 20
